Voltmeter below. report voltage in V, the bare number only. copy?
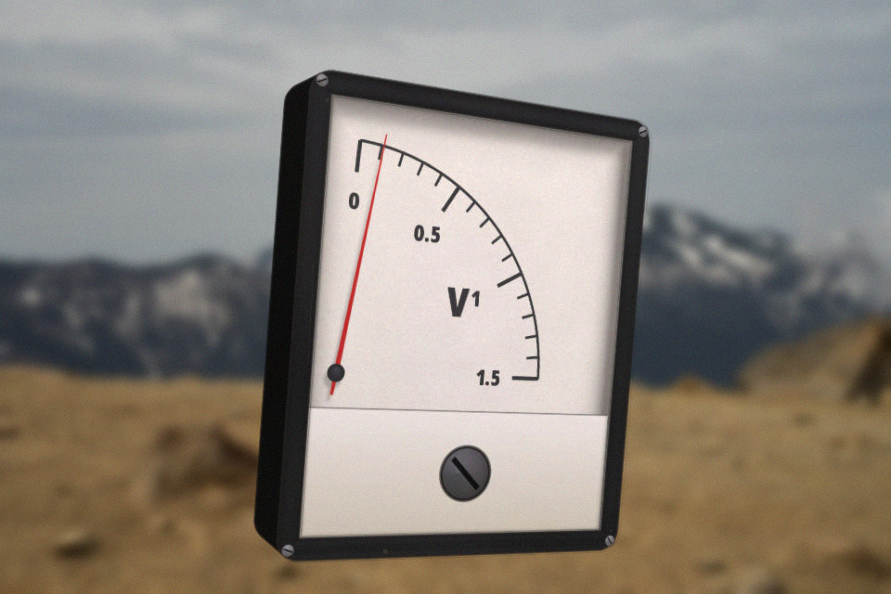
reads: 0.1
